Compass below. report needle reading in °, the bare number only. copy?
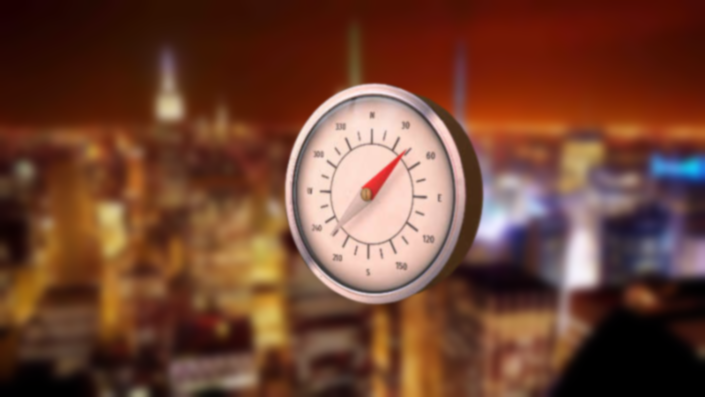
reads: 45
